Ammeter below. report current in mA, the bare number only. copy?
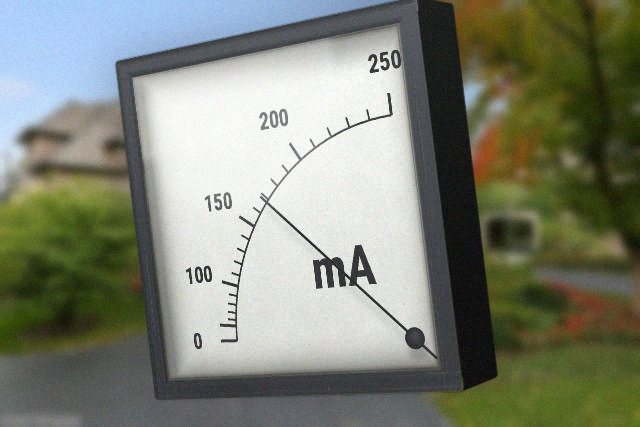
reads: 170
